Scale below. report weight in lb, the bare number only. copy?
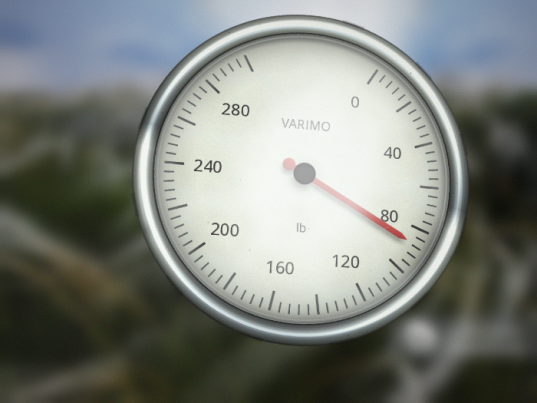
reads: 88
